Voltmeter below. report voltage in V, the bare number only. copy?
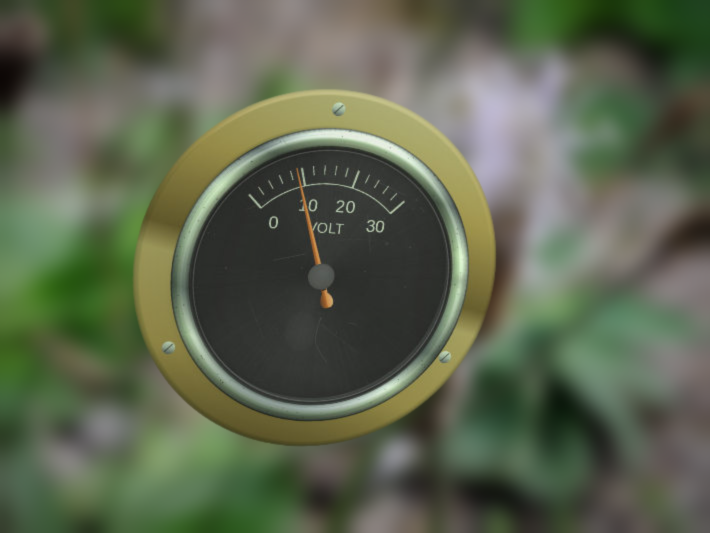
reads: 9
